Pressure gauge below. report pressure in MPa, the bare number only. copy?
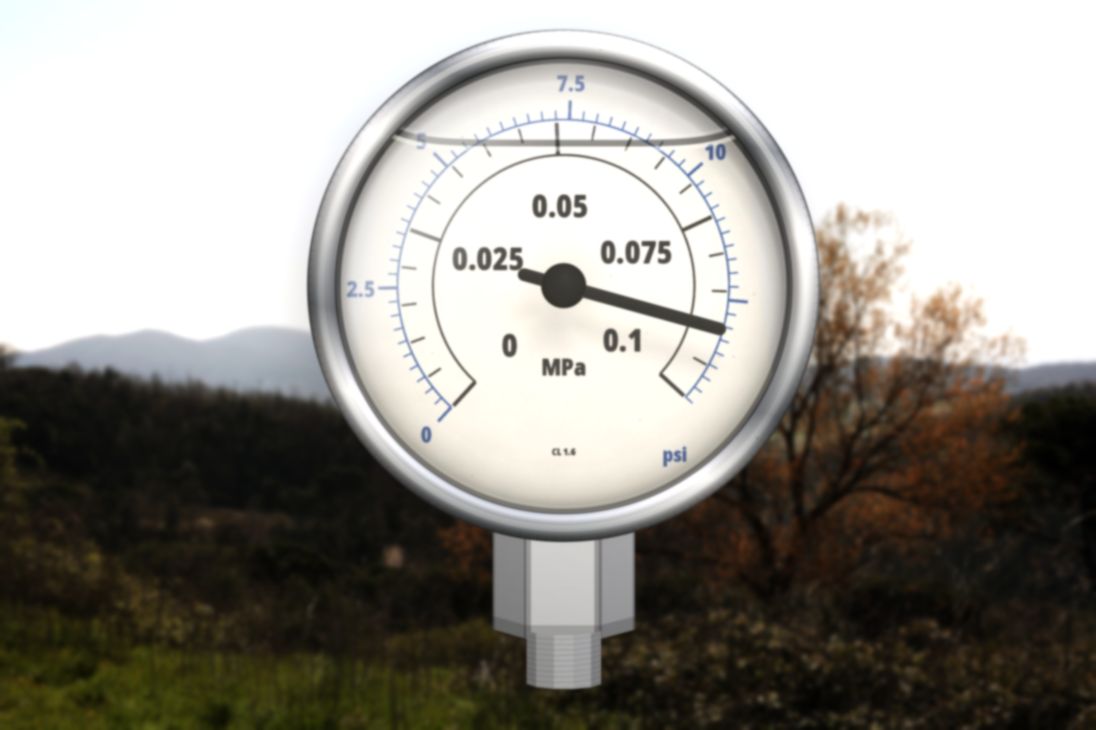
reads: 0.09
